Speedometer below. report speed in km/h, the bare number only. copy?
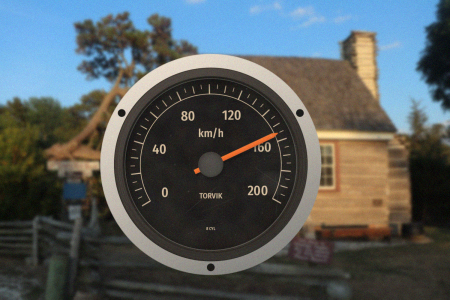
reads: 155
